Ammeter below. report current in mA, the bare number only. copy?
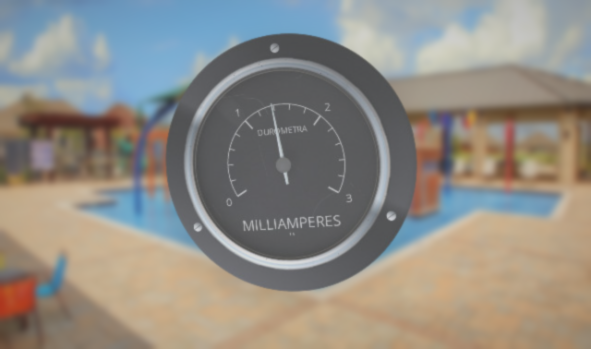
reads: 1.4
